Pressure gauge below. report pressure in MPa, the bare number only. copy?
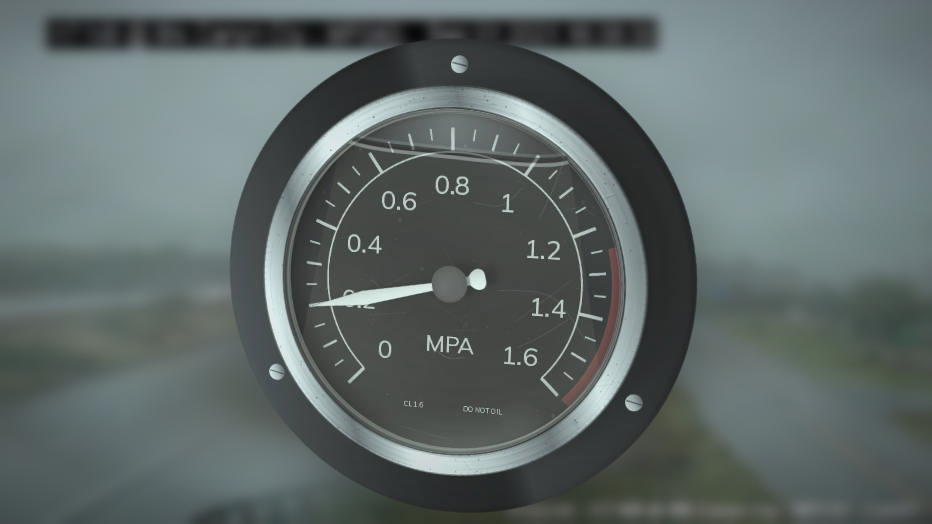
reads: 0.2
